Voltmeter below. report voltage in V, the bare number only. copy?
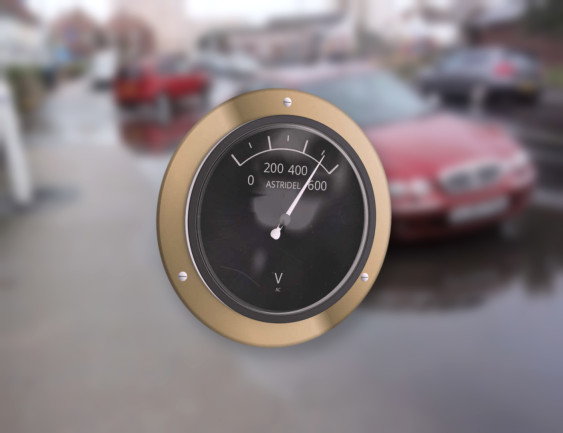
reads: 500
